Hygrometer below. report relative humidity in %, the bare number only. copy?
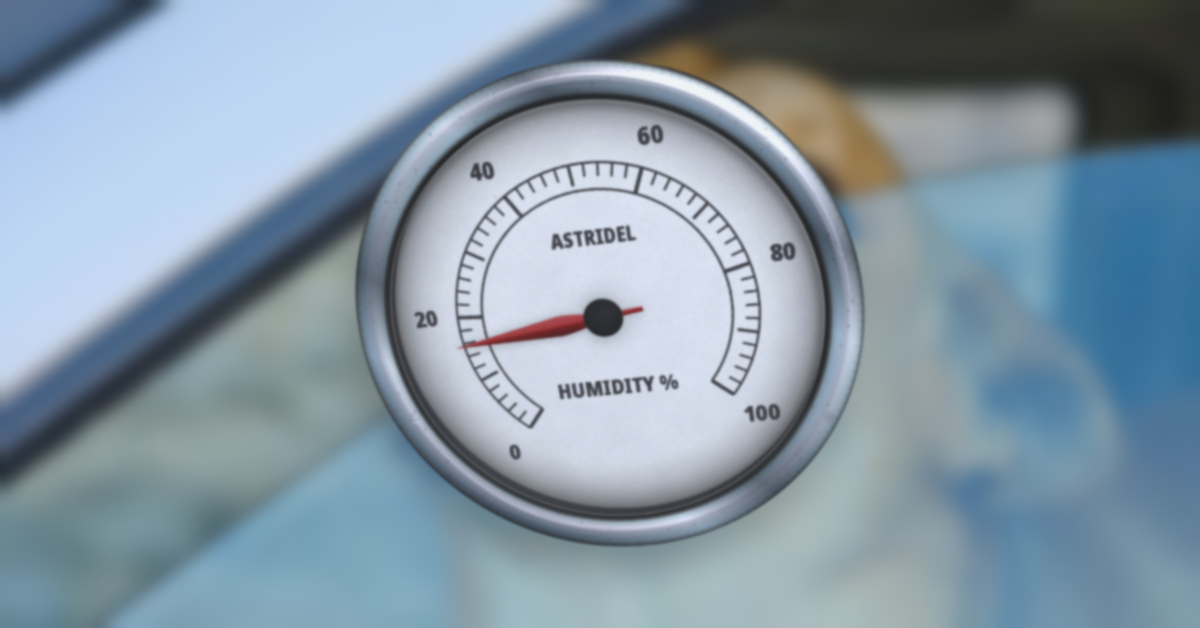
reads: 16
